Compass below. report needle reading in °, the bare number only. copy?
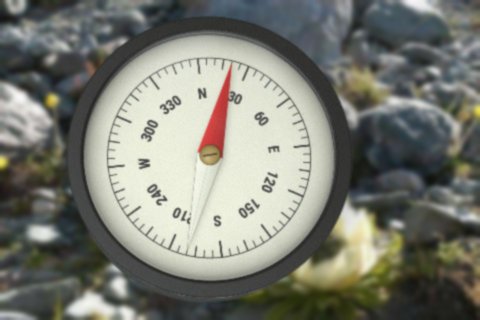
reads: 20
